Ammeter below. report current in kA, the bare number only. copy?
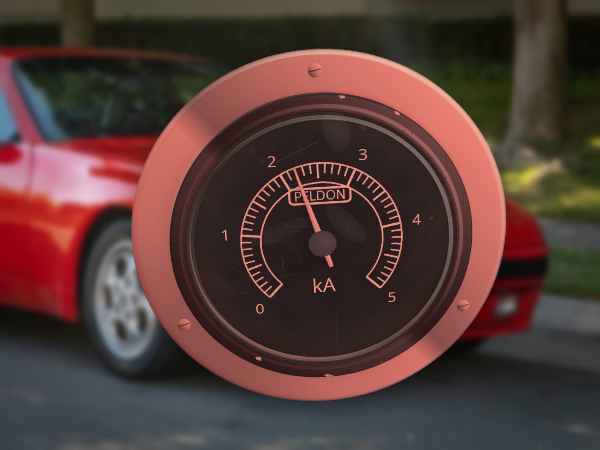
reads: 2.2
